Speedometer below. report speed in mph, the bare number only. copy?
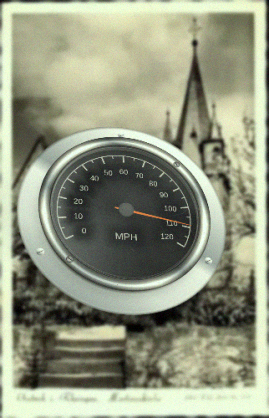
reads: 110
